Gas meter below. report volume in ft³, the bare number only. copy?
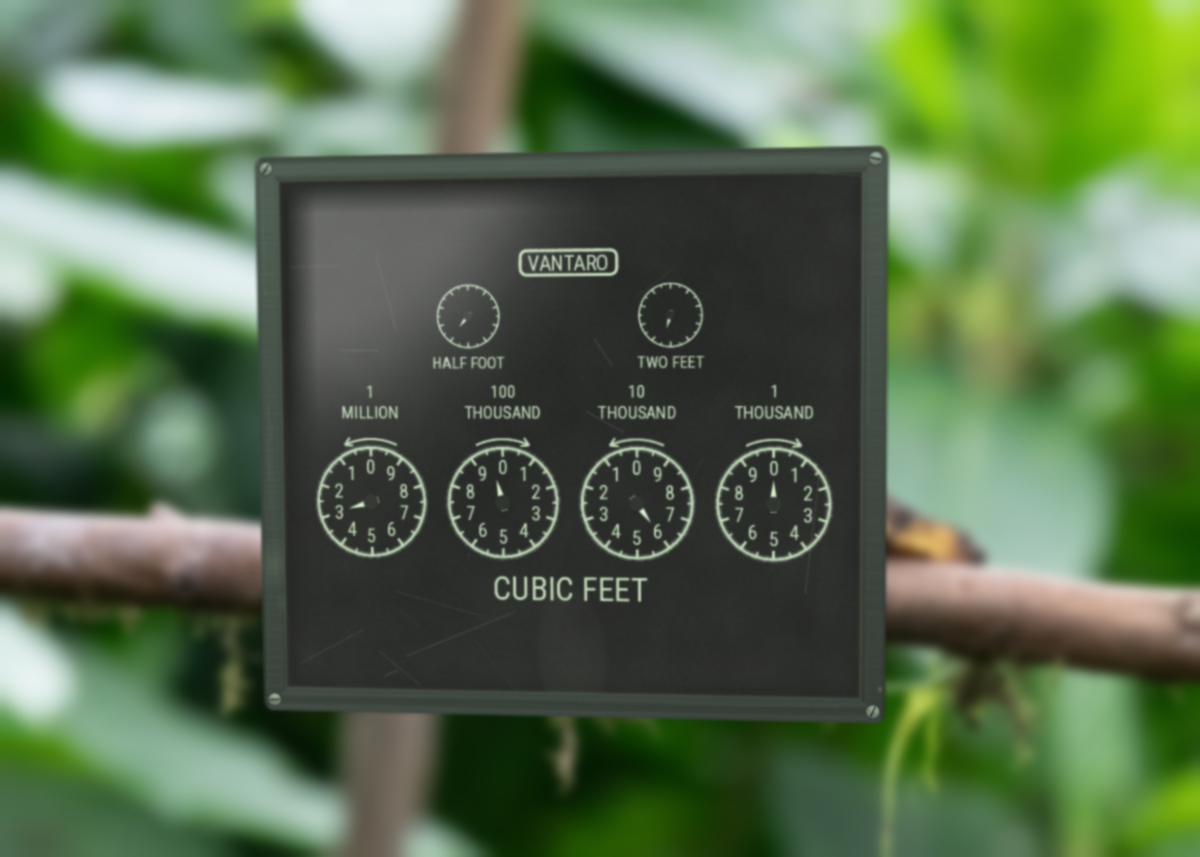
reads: 296000
